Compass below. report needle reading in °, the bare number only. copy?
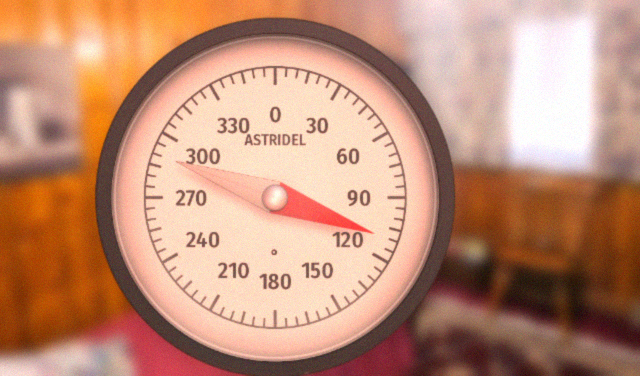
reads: 110
